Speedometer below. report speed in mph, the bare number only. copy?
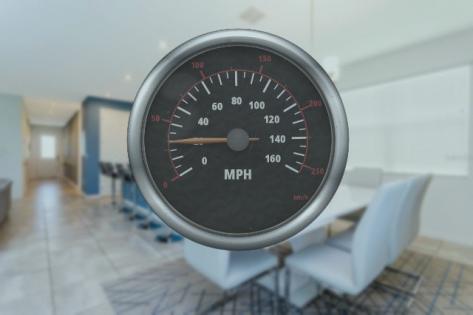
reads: 20
